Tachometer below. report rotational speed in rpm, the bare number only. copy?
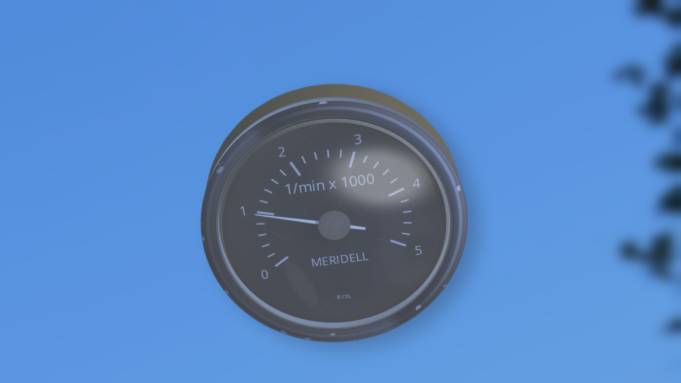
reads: 1000
